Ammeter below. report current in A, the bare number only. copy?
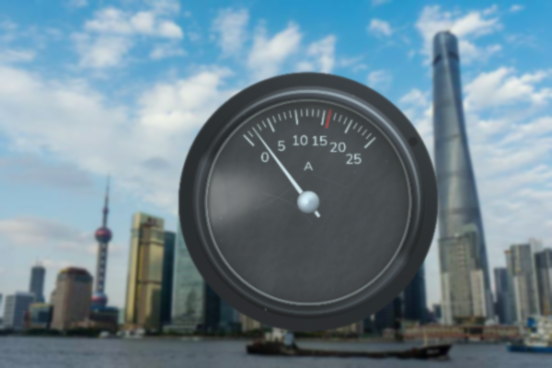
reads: 2
